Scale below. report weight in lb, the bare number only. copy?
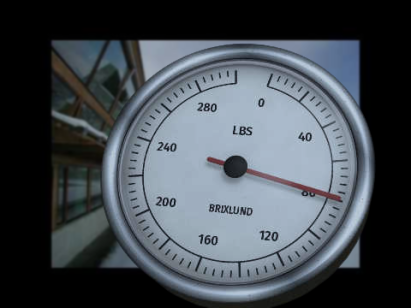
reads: 80
